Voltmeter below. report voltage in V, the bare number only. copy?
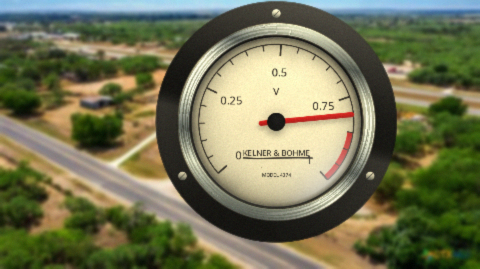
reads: 0.8
